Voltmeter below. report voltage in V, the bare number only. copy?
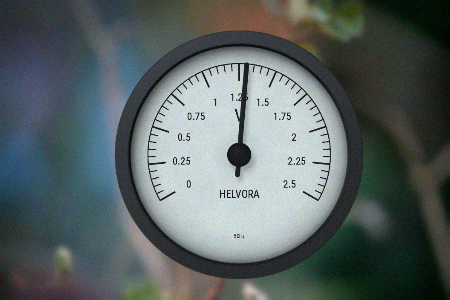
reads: 1.3
